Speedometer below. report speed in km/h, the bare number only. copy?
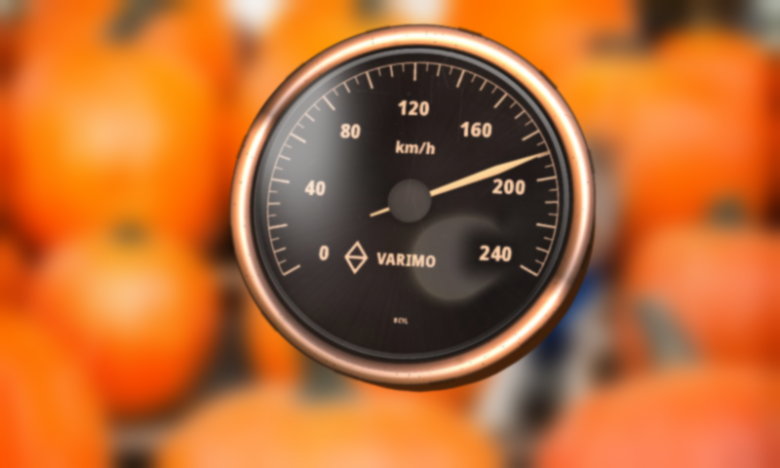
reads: 190
